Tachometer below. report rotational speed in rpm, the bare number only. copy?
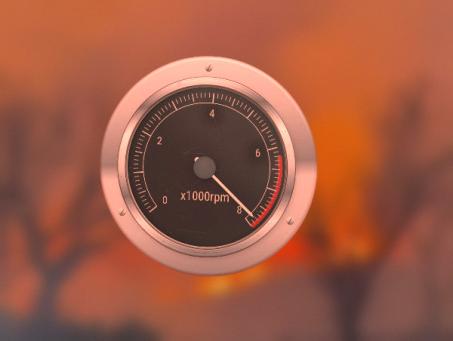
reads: 7800
